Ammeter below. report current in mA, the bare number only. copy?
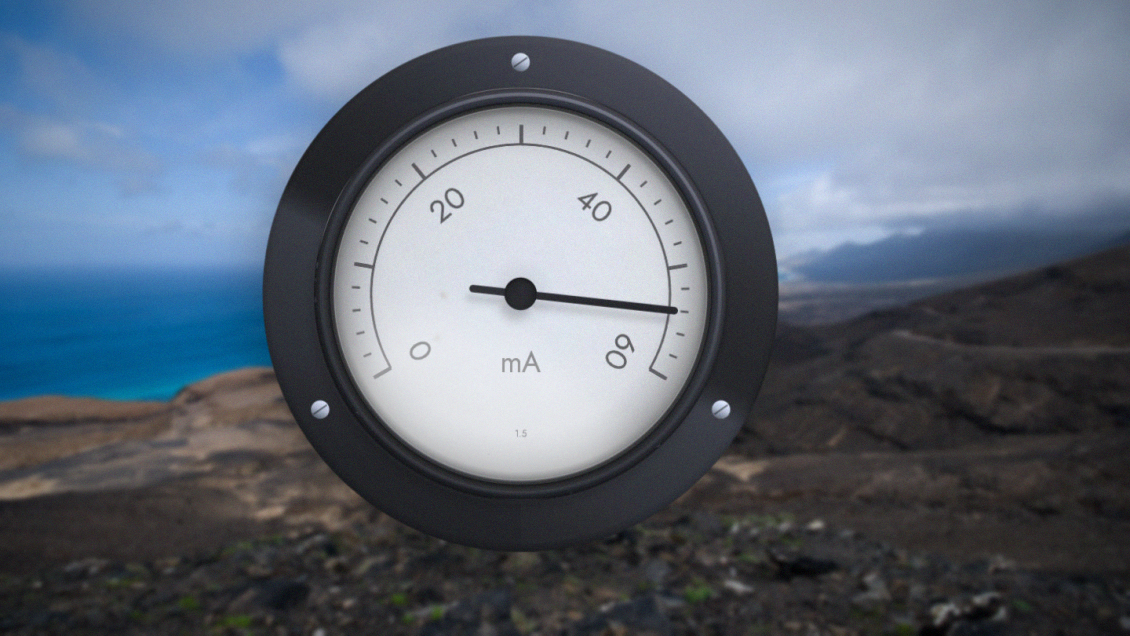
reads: 54
